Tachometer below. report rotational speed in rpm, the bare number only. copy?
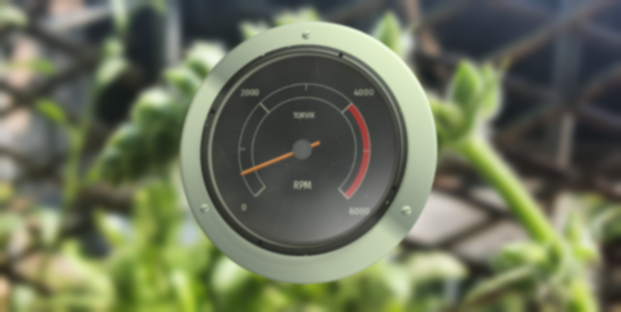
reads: 500
